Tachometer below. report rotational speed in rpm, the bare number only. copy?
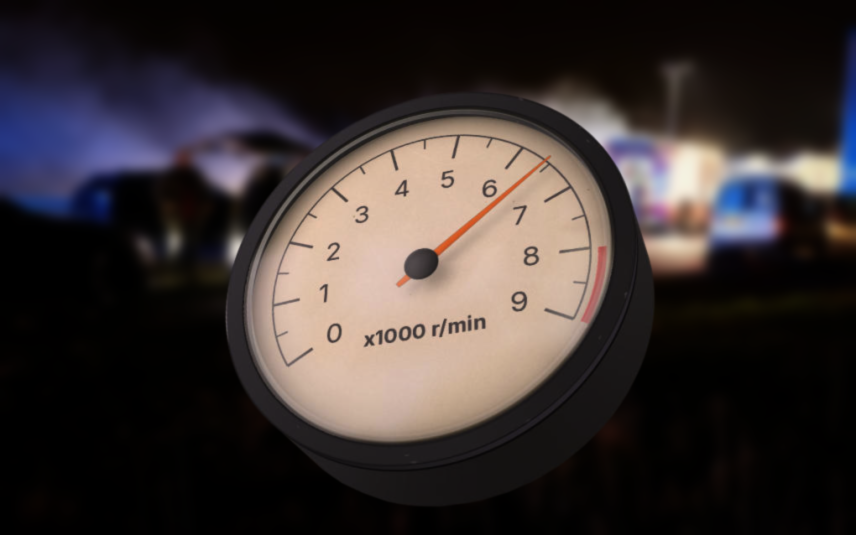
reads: 6500
